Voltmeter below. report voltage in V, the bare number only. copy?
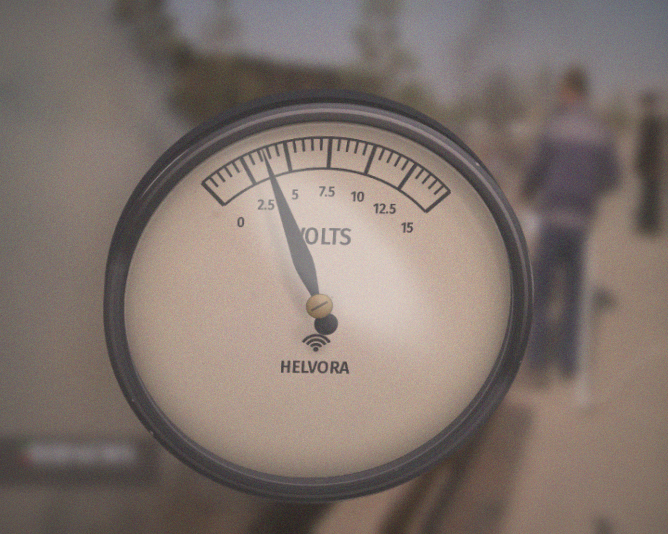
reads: 3.75
